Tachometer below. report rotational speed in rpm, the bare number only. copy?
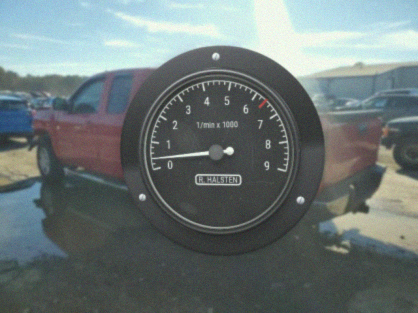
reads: 400
